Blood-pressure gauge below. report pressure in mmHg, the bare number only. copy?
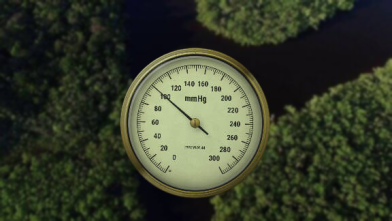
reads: 100
